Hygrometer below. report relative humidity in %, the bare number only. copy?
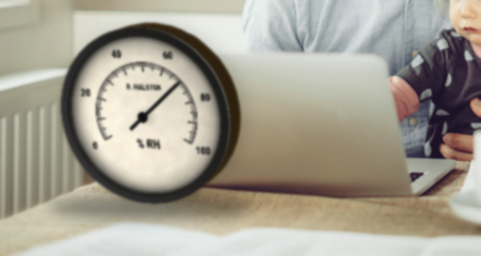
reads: 70
